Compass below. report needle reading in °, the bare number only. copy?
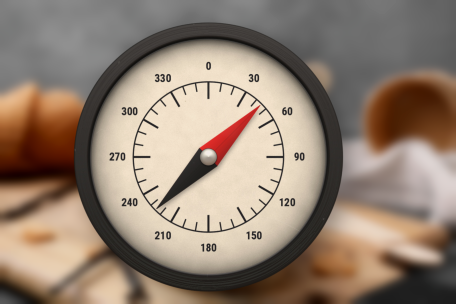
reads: 45
